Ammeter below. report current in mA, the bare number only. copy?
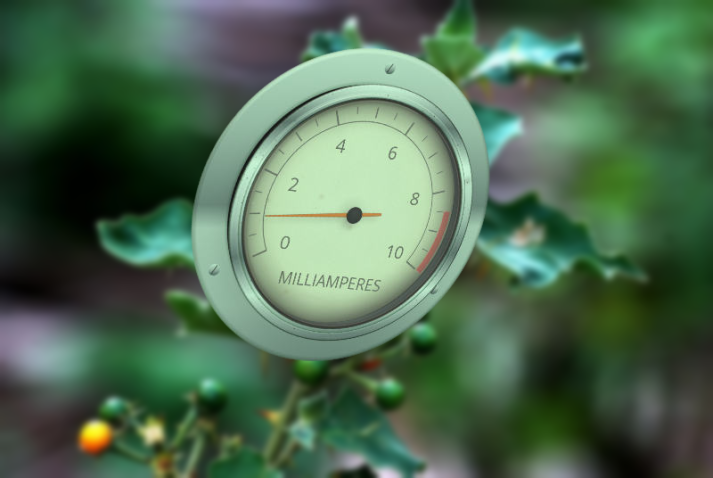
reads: 1
